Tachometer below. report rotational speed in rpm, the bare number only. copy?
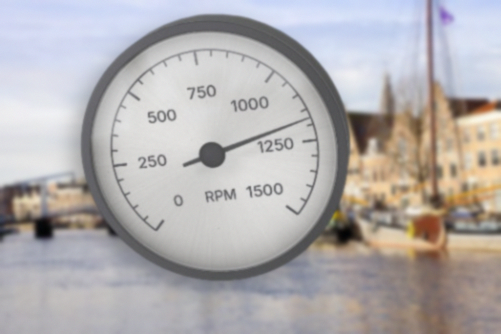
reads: 1175
